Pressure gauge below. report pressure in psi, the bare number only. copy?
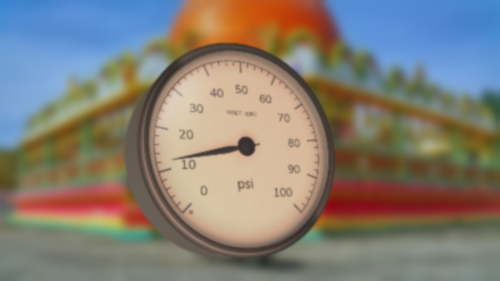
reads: 12
